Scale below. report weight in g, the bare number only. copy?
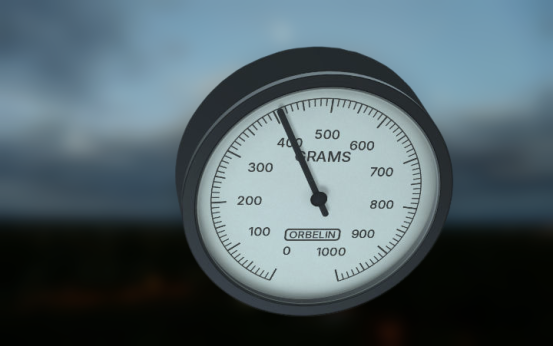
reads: 410
